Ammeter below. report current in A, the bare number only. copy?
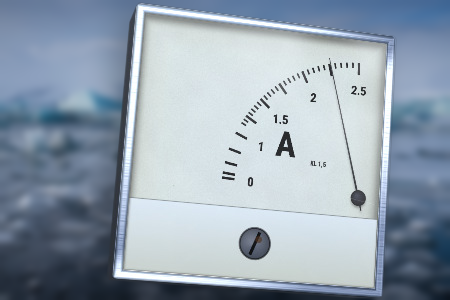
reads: 2.25
